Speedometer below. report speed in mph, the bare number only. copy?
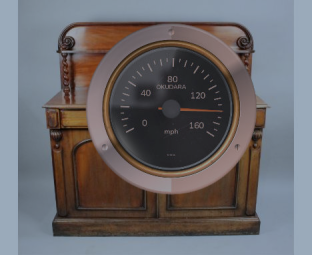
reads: 140
